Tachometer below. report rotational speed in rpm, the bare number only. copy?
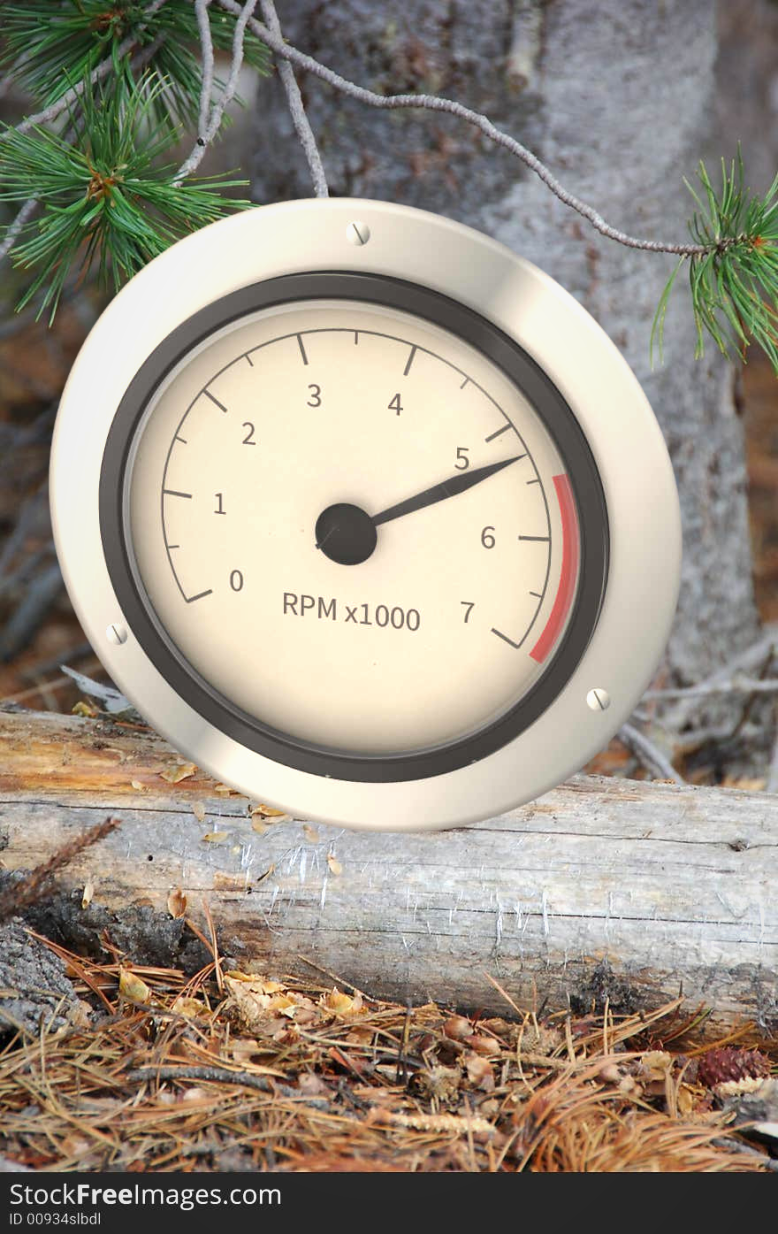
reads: 5250
